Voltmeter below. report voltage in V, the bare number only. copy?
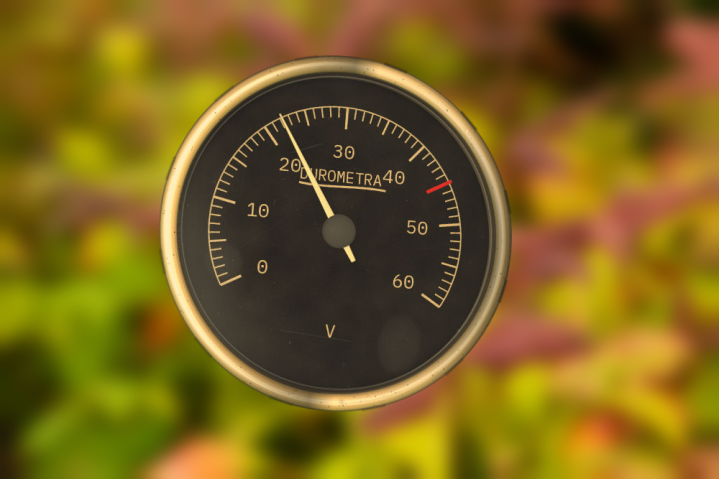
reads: 22
